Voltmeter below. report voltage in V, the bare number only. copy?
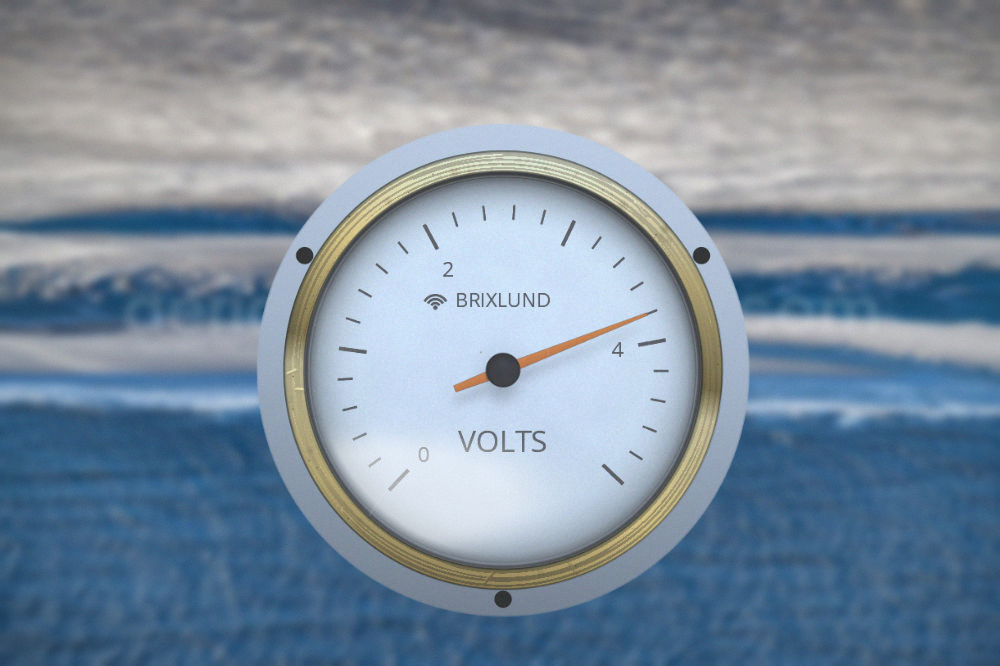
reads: 3.8
